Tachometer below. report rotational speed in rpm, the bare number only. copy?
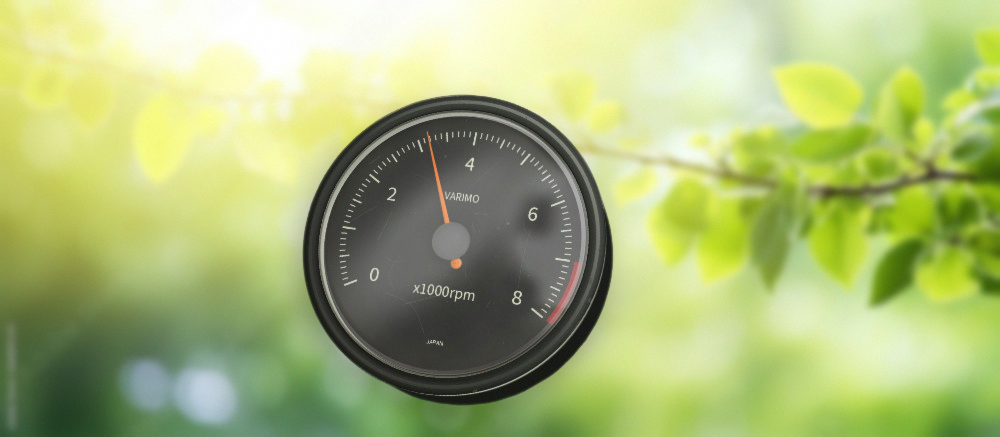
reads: 3200
